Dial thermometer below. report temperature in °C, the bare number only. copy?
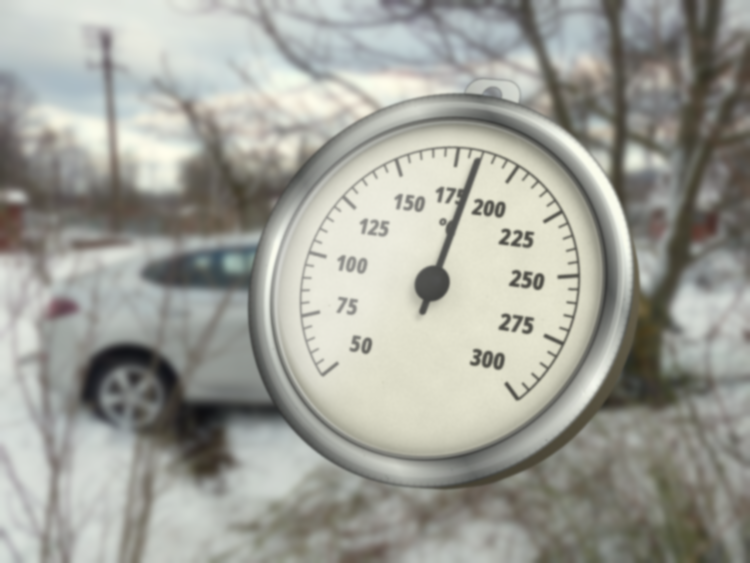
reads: 185
